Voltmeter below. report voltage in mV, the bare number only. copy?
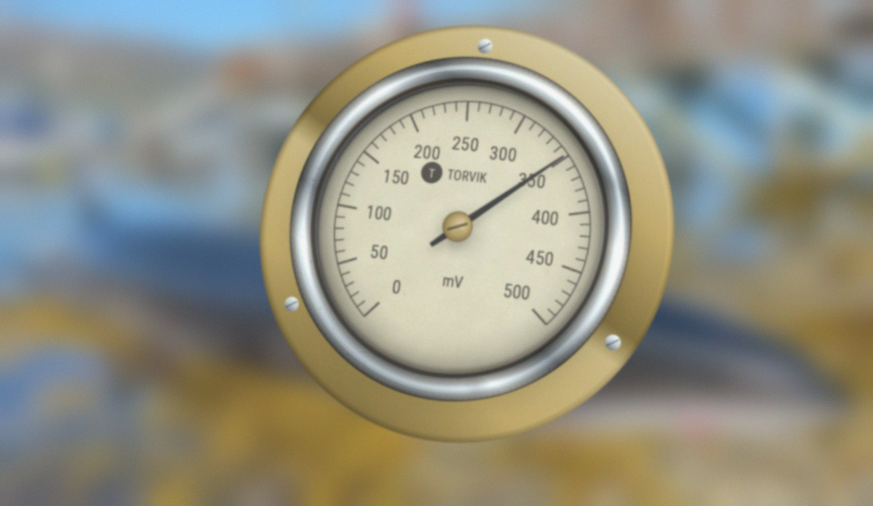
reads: 350
